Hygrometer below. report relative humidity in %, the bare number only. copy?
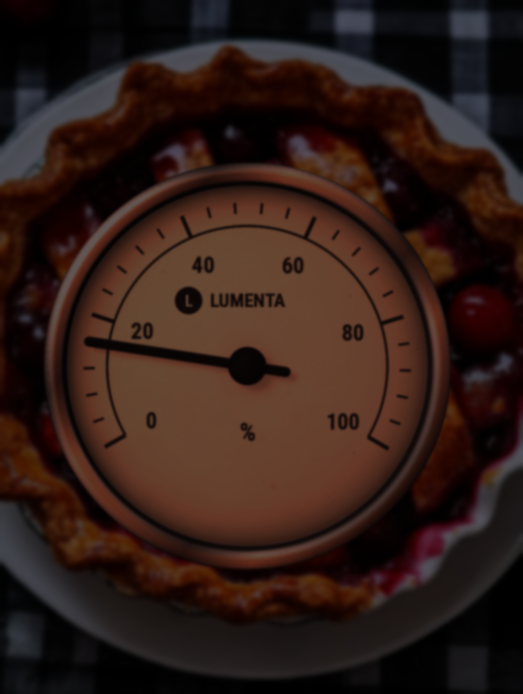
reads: 16
